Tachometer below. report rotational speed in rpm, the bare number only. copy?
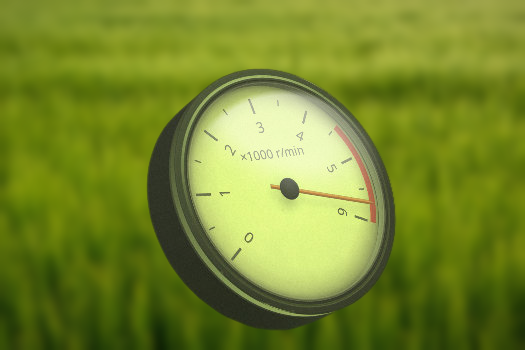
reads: 5750
